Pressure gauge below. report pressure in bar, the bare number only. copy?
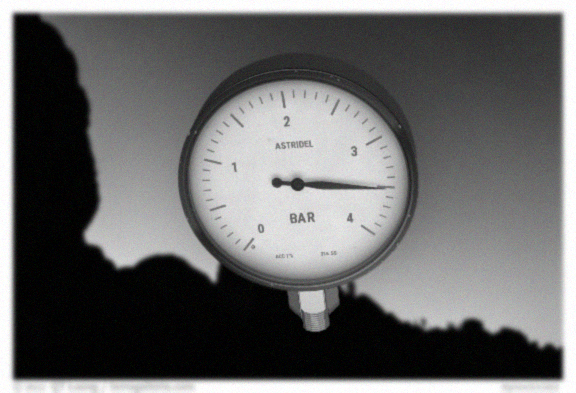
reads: 3.5
